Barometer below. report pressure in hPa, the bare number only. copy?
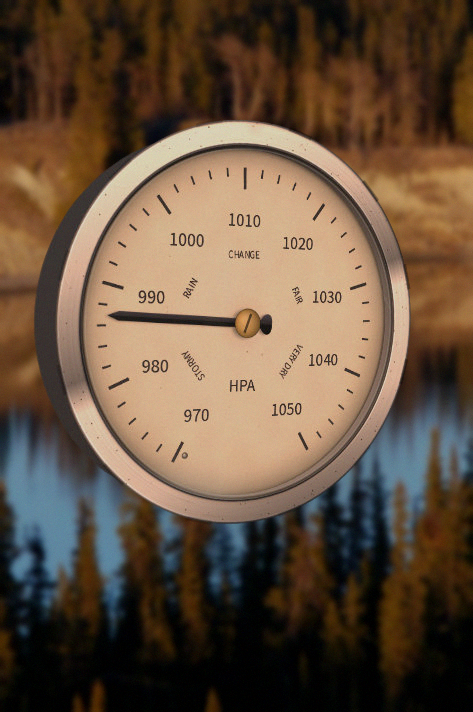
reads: 987
